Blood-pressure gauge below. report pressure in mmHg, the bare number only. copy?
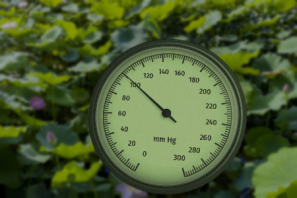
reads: 100
